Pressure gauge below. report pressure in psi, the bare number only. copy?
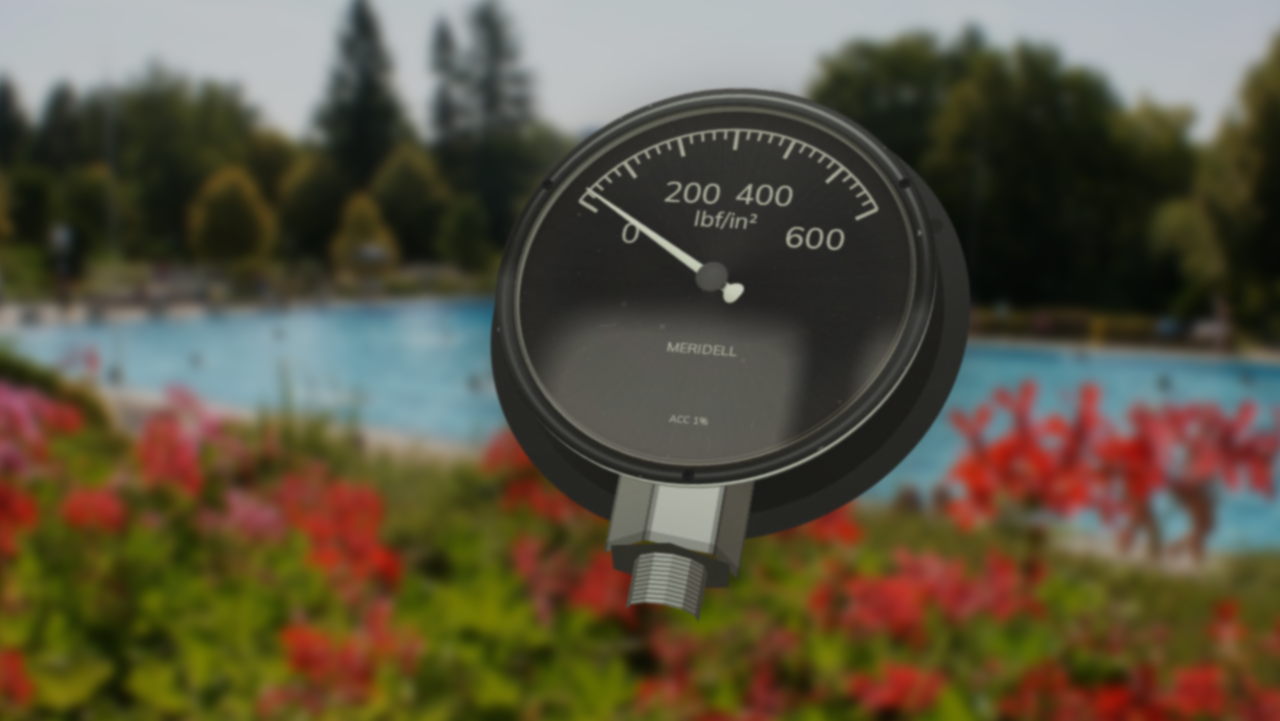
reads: 20
